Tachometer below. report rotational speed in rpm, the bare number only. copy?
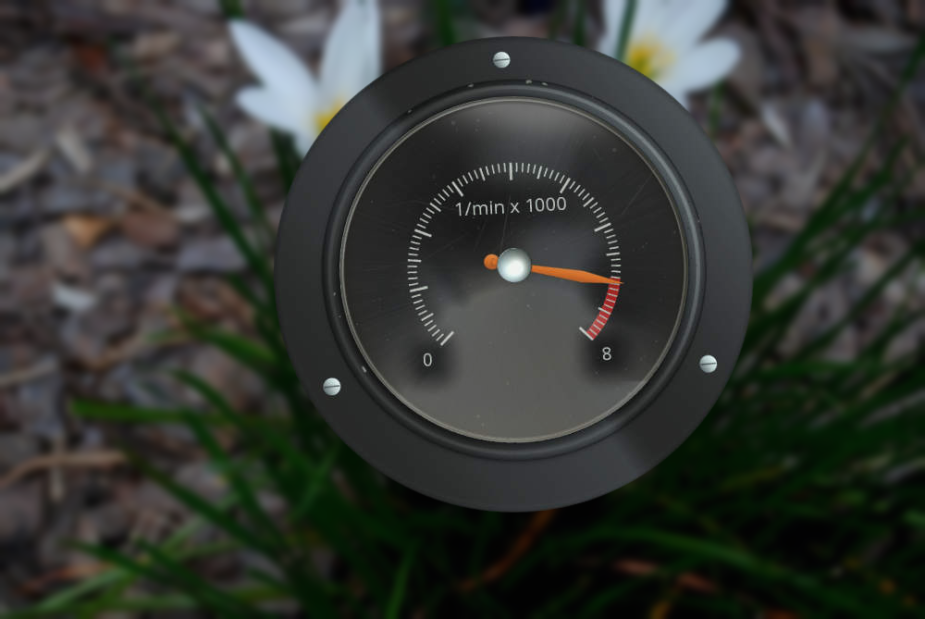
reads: 7000
